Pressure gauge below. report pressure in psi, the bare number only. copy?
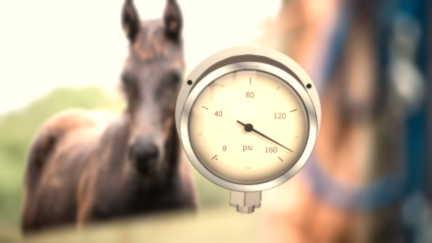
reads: 150
